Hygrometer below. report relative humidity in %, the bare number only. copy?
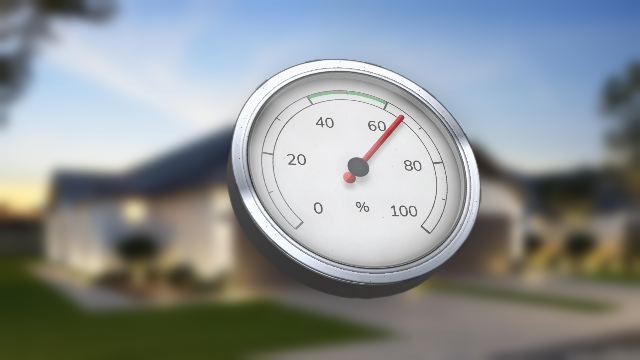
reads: 65
